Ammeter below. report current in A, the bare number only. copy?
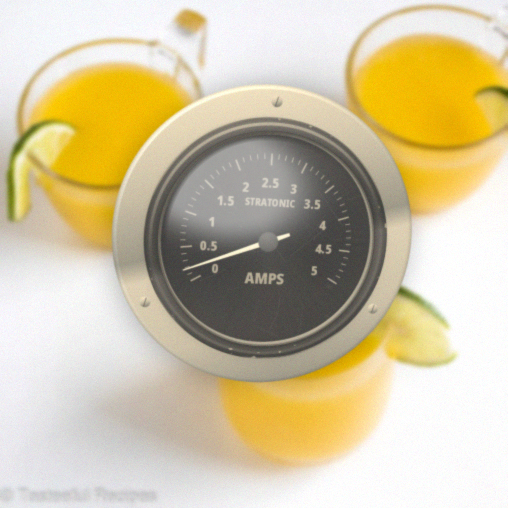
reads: 0.2
